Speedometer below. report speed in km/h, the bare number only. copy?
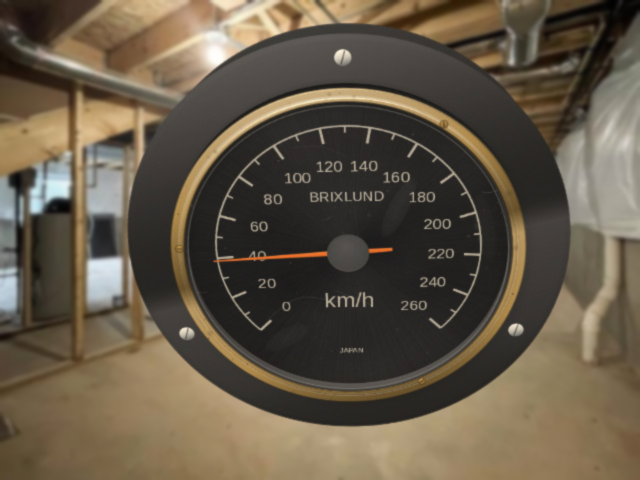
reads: 40
